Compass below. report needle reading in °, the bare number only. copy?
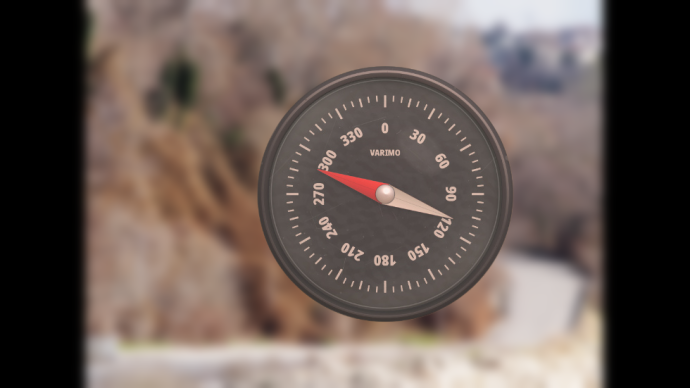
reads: 290
